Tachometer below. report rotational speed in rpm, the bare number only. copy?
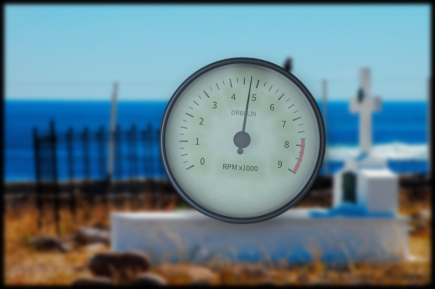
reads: 4750
